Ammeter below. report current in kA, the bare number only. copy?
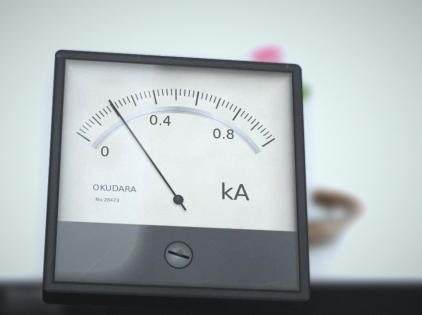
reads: 0.2
